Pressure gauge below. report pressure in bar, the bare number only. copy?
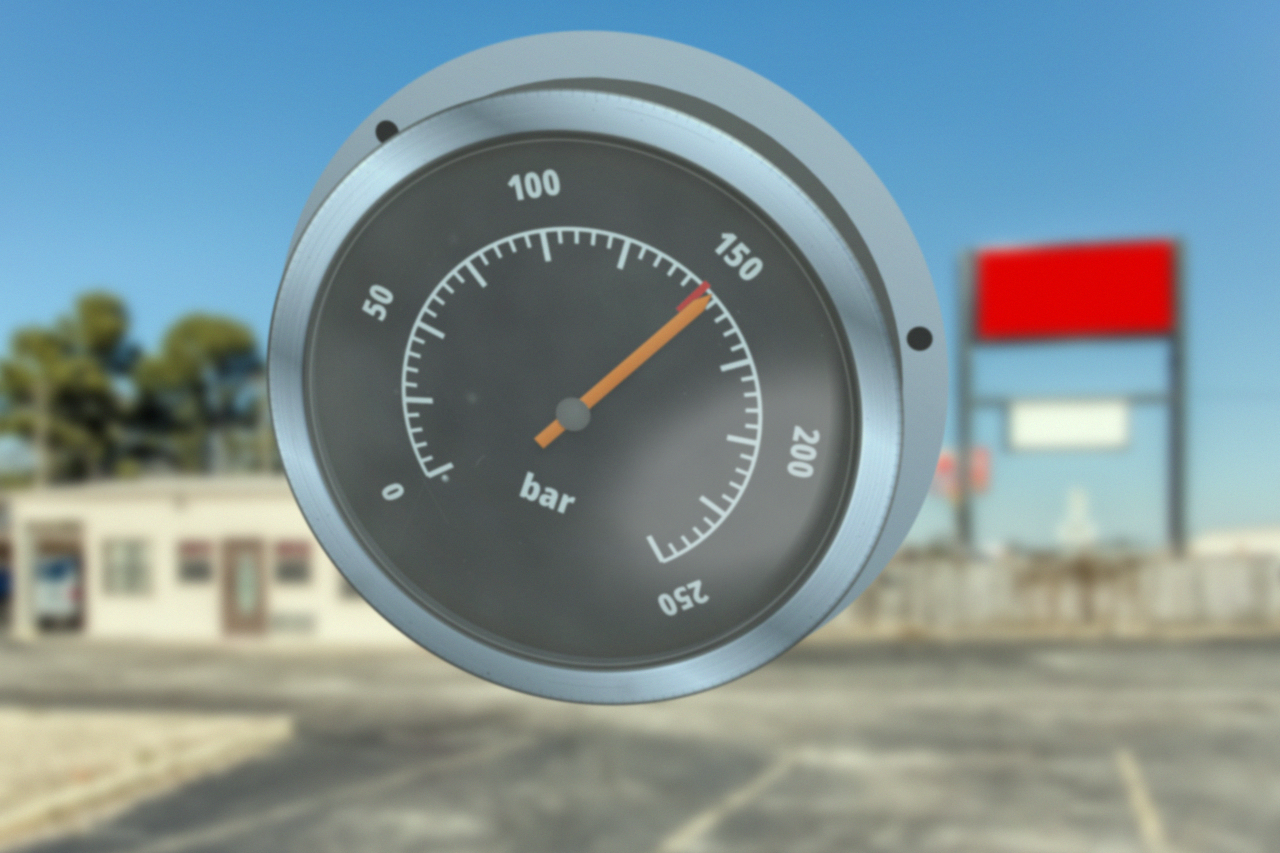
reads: 152.5
